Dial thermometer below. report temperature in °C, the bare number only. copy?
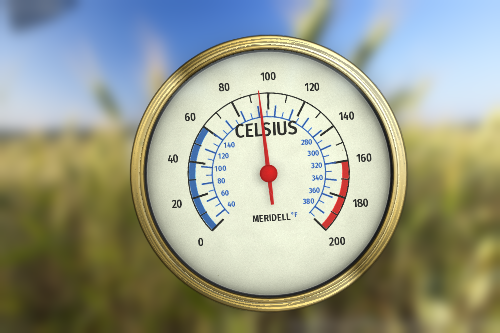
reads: 95
